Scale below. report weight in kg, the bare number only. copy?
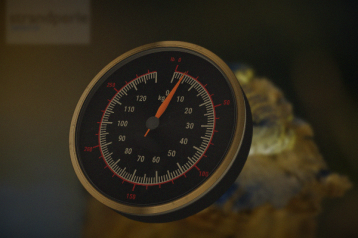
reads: 5
